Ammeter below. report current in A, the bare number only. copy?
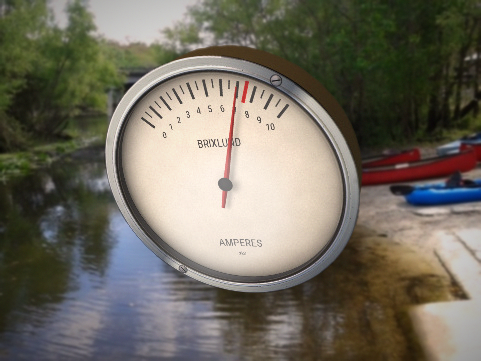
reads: 7
